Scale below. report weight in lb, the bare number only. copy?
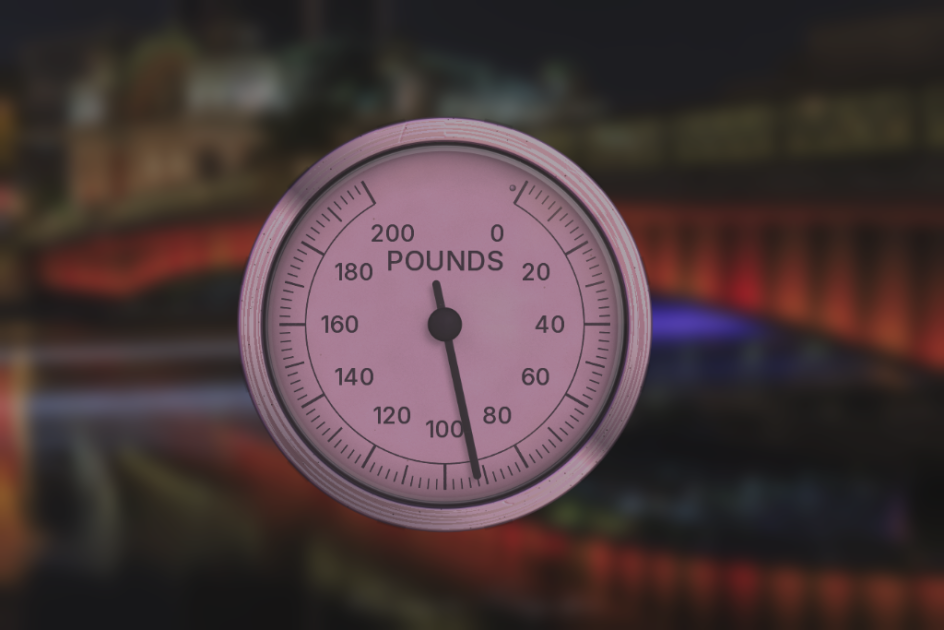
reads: 92
